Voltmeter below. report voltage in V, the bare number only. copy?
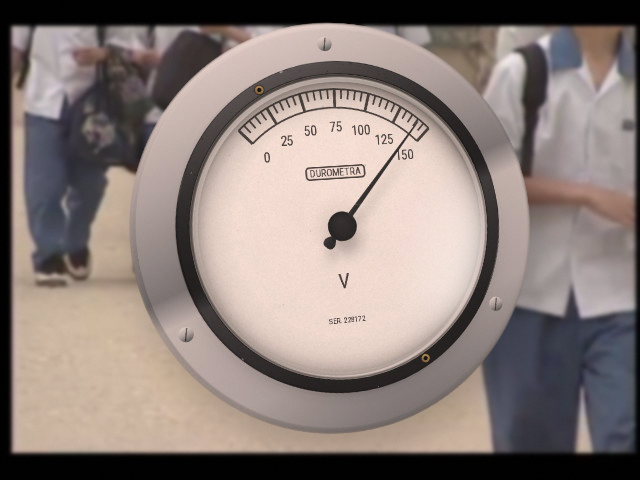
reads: 140
